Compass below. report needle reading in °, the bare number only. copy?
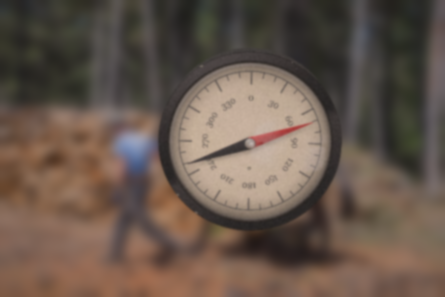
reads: 70
